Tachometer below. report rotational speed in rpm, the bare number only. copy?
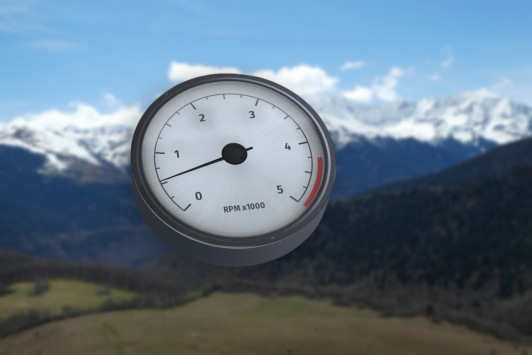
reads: 500
